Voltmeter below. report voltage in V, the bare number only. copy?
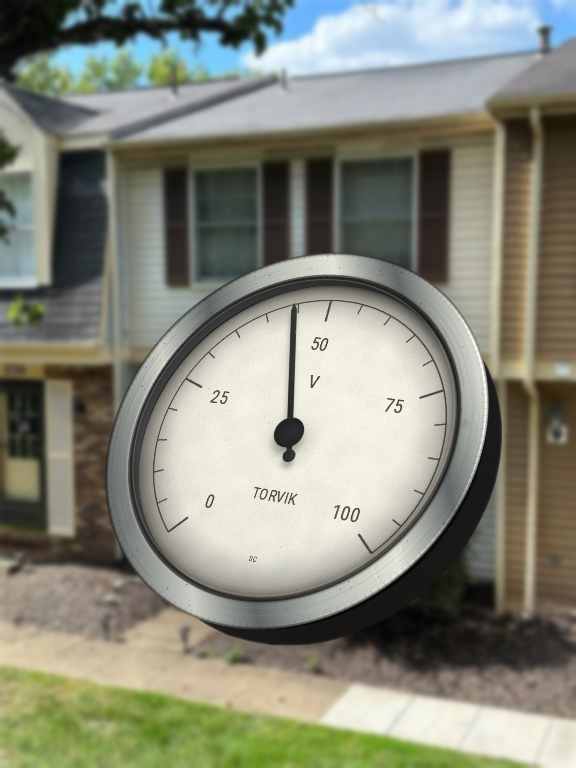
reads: 45
